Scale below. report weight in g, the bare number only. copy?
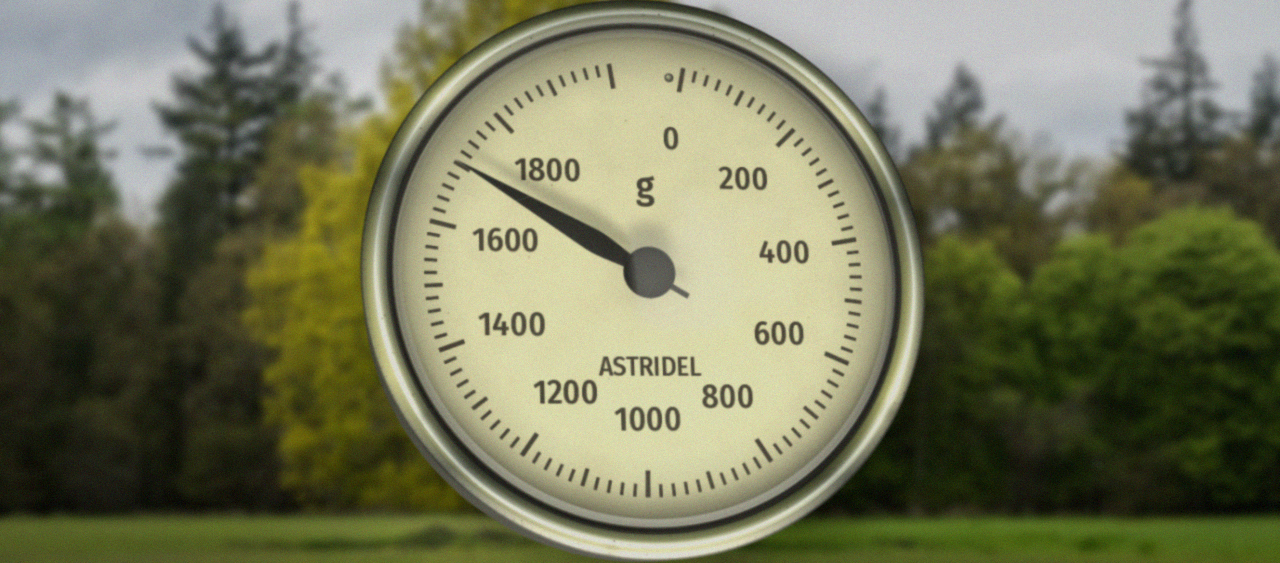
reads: 1700
